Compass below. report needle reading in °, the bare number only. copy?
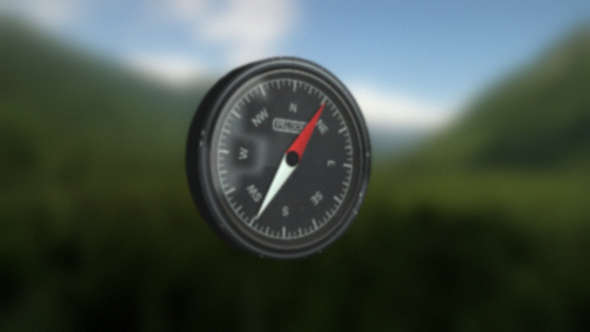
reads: 30
